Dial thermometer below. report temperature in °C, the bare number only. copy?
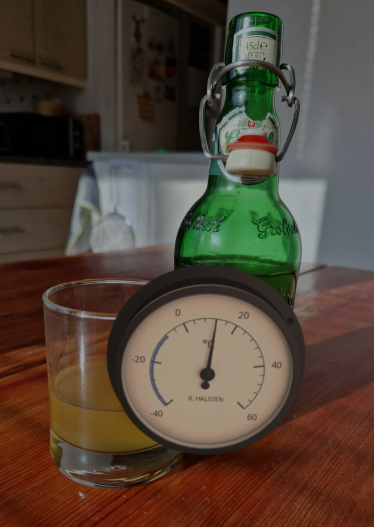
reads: 12
